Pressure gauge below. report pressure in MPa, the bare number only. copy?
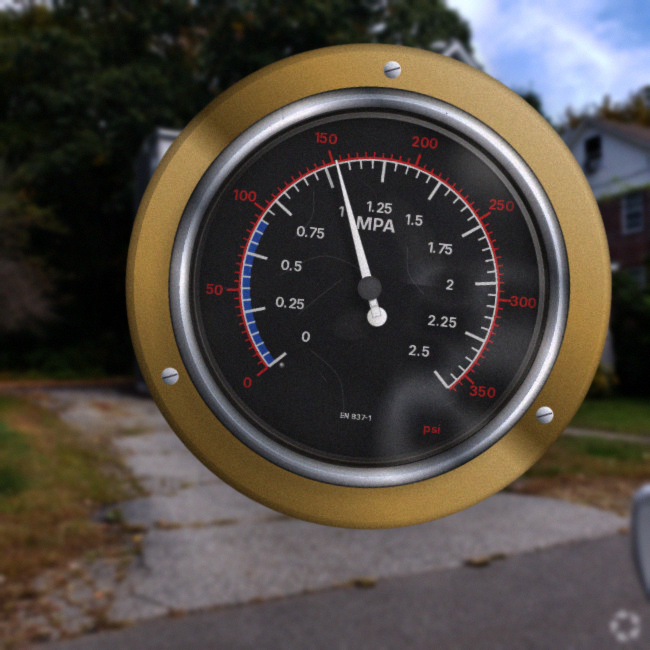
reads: 1.05
